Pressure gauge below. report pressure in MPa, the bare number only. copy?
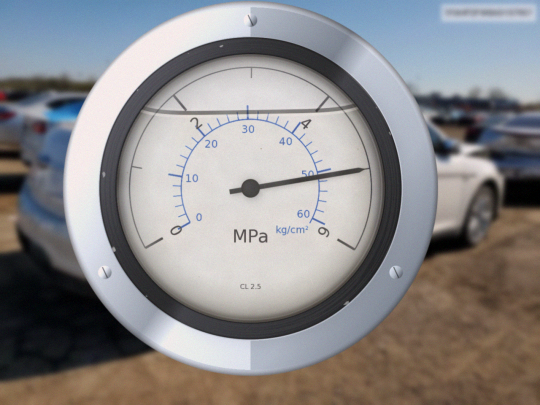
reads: 5
